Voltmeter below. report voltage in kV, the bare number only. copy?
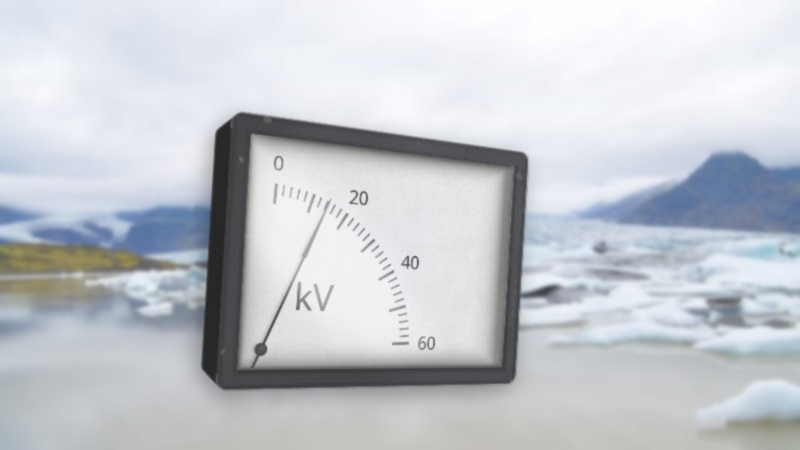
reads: 14
